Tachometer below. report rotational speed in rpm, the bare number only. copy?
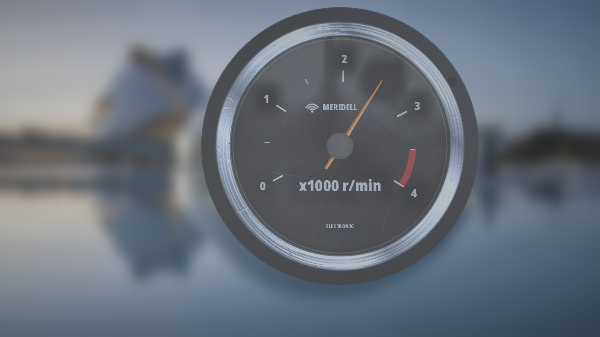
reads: 2500
